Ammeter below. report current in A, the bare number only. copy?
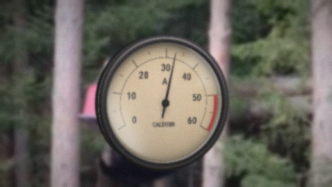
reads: 32.5
